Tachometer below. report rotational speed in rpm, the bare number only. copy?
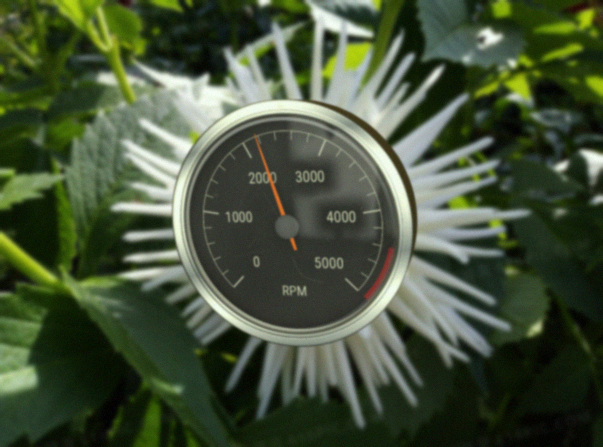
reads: 2200
